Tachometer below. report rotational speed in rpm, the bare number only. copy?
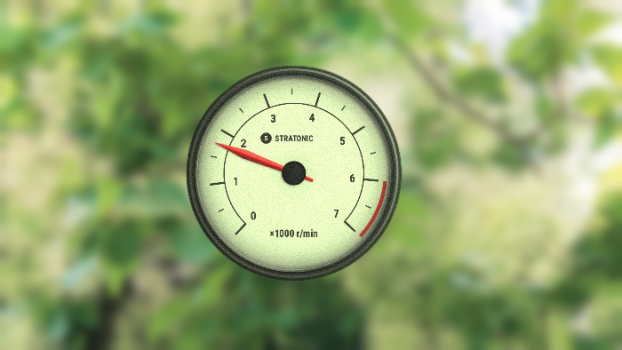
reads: 1750
